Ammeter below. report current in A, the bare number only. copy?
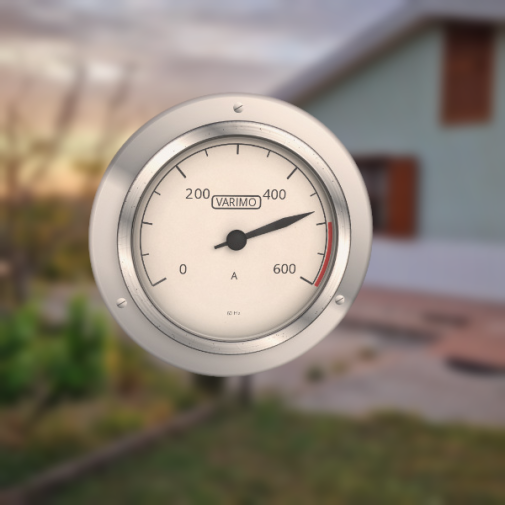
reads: 475
